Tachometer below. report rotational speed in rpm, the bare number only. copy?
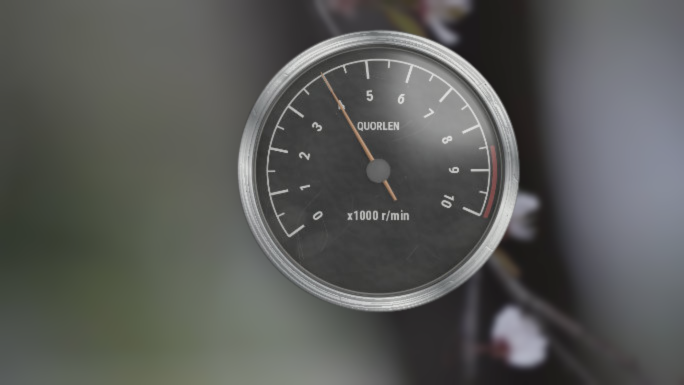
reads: 4000
